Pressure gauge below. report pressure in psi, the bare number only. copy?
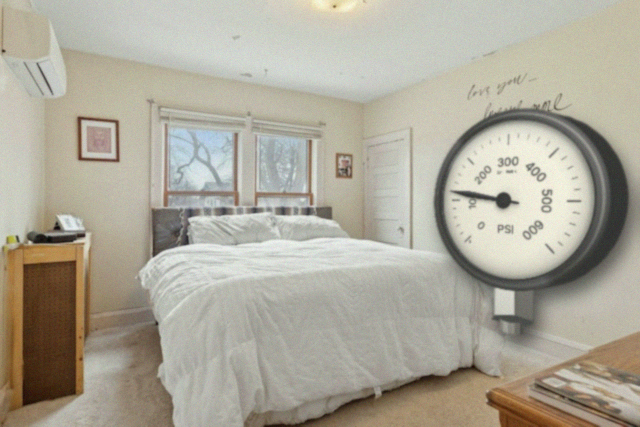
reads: 120
